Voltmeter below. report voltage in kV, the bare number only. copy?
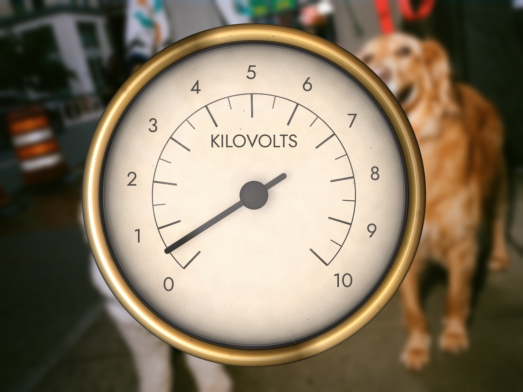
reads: 0.5
